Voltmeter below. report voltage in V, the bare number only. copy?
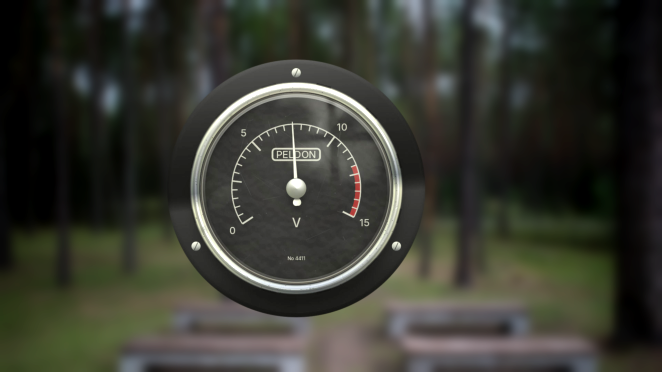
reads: 7.5
